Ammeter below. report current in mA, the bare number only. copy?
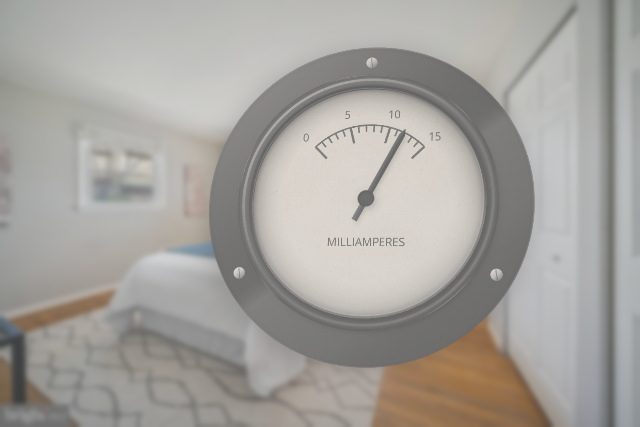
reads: 12
